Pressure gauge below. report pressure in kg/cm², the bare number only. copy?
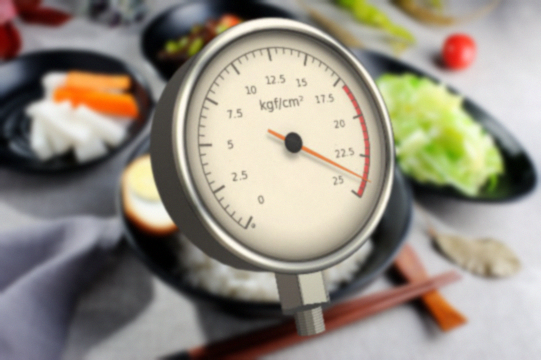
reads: 24
